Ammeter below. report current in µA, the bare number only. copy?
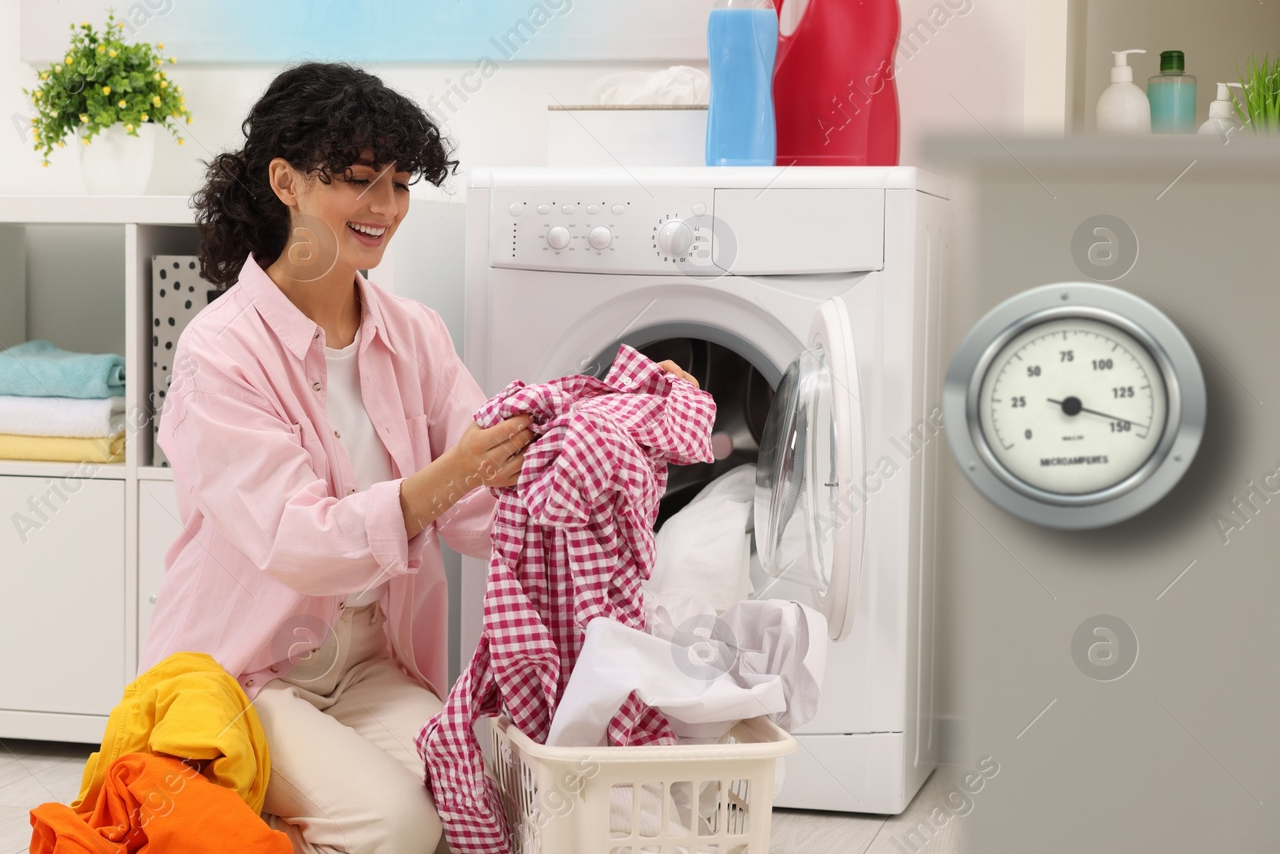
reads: 145
